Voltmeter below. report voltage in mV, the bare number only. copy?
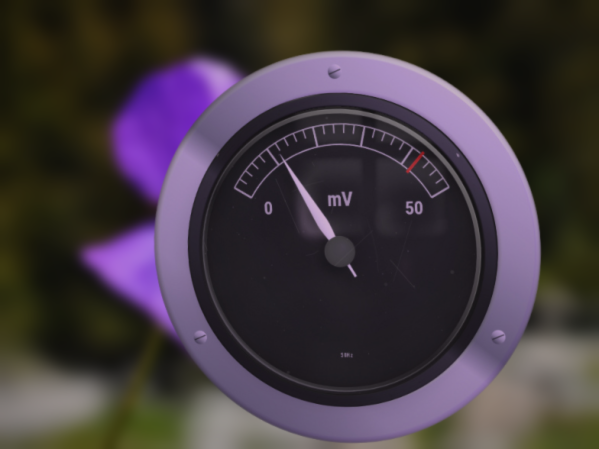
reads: 12
